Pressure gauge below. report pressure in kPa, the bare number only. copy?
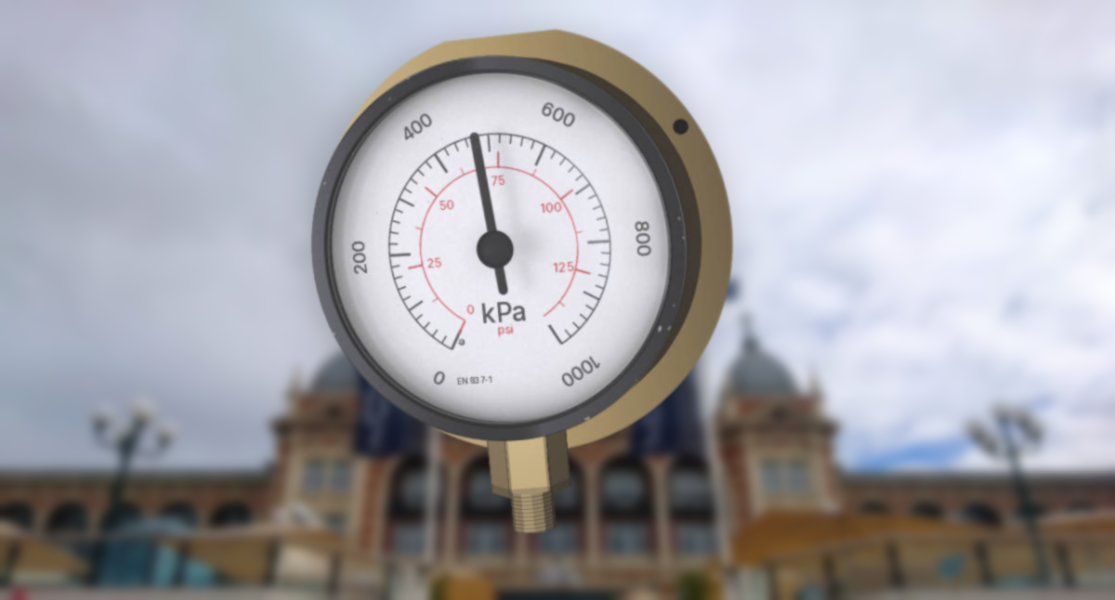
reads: 480
